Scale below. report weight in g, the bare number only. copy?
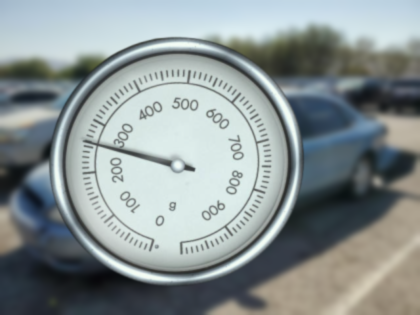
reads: 260
